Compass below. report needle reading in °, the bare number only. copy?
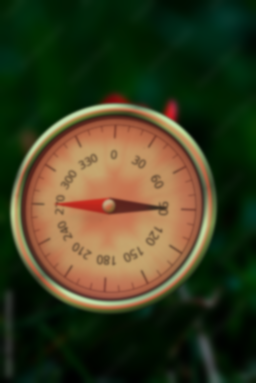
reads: 270
